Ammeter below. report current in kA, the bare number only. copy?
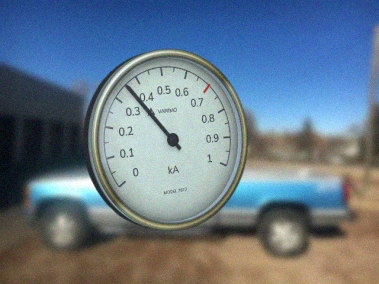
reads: 0.35
